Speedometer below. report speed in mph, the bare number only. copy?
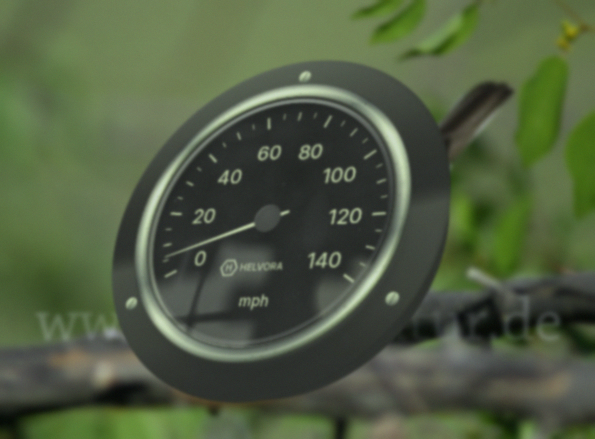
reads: 5
